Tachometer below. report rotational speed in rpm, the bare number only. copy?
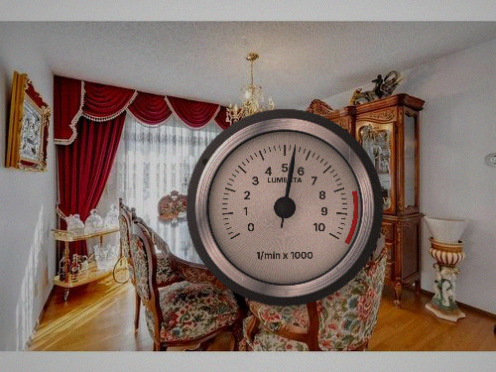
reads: 5400
